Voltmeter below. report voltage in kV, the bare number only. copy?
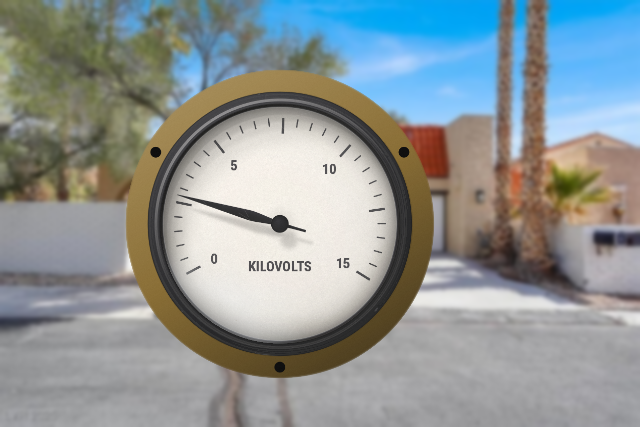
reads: 2.75
